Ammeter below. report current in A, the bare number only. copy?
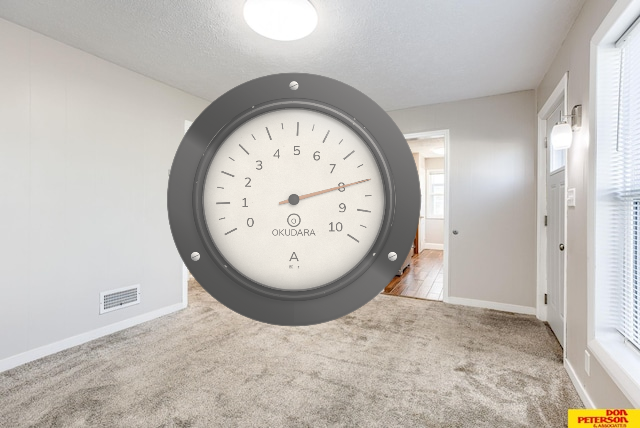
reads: 8
